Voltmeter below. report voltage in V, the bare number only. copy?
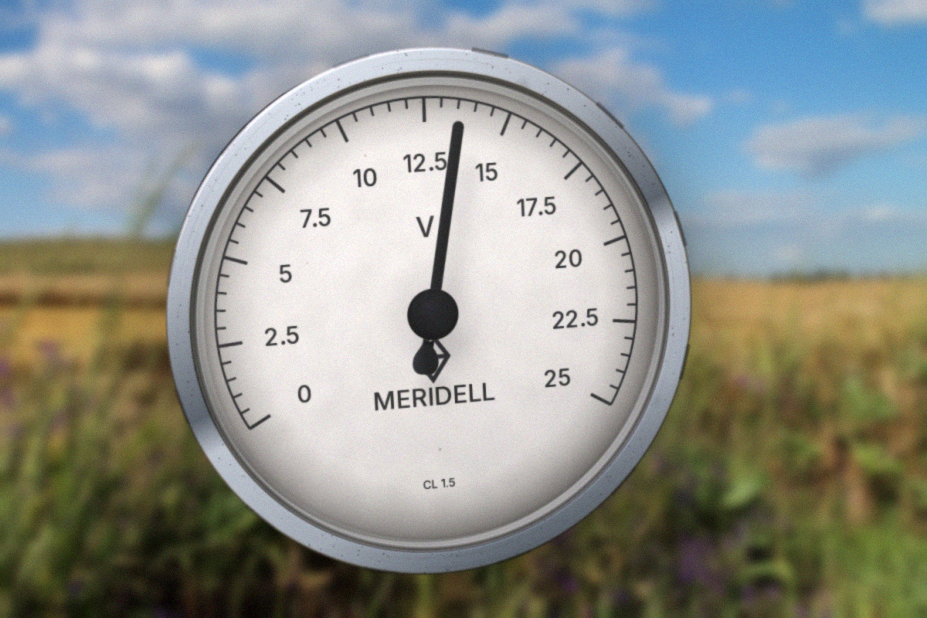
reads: 13.5
